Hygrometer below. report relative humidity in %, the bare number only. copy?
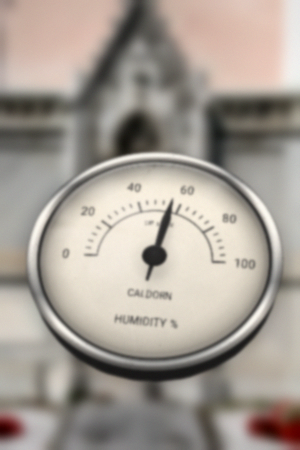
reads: 56
